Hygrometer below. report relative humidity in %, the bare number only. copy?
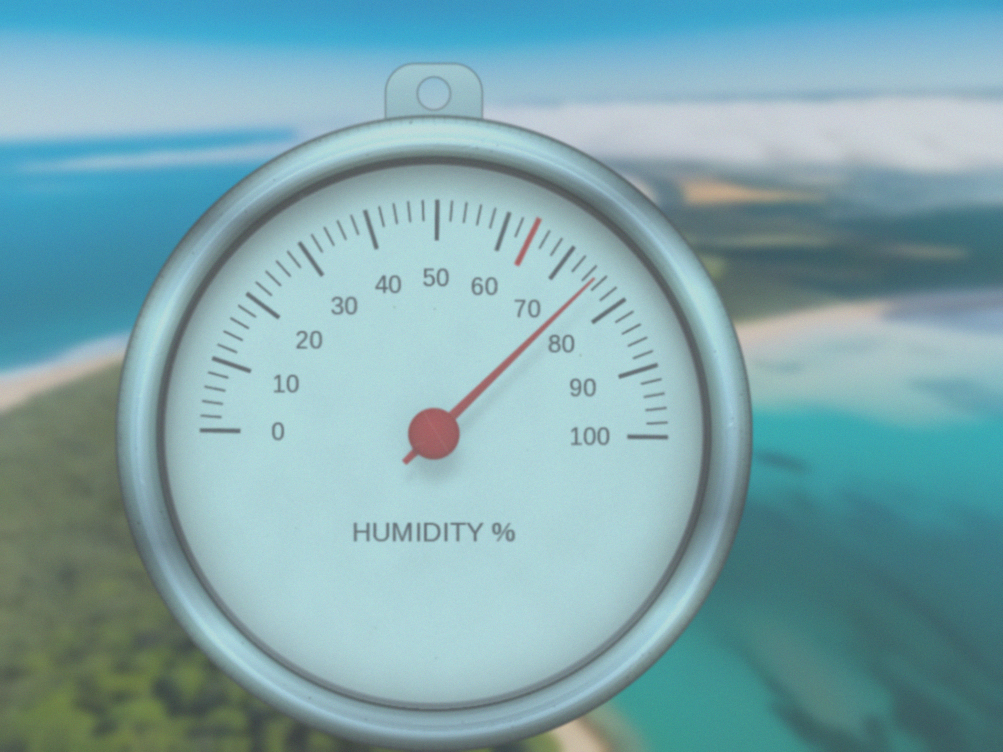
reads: 75
